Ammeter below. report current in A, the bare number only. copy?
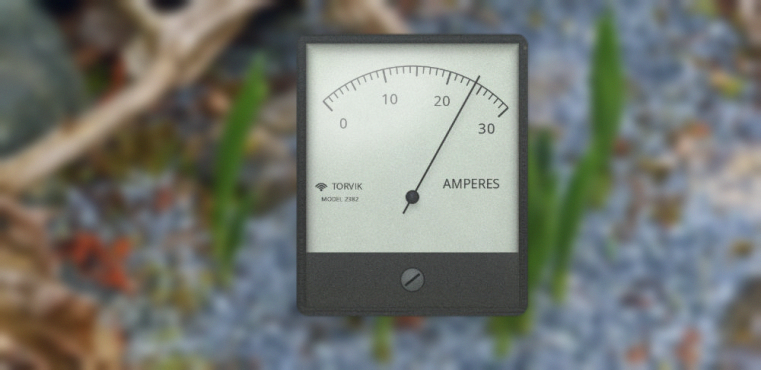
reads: 24
